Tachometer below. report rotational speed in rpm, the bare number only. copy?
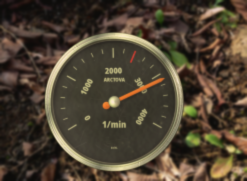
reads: 3100
